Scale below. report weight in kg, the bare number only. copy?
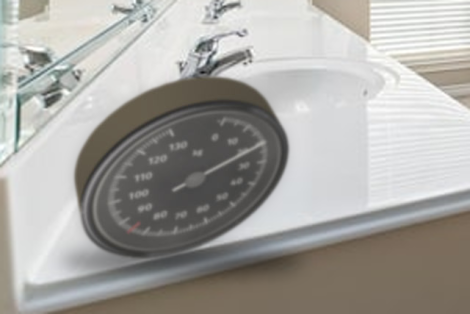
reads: 20
